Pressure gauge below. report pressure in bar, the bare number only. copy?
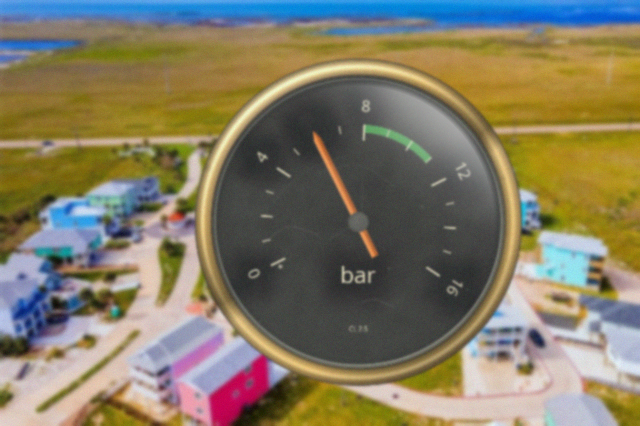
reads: 6
